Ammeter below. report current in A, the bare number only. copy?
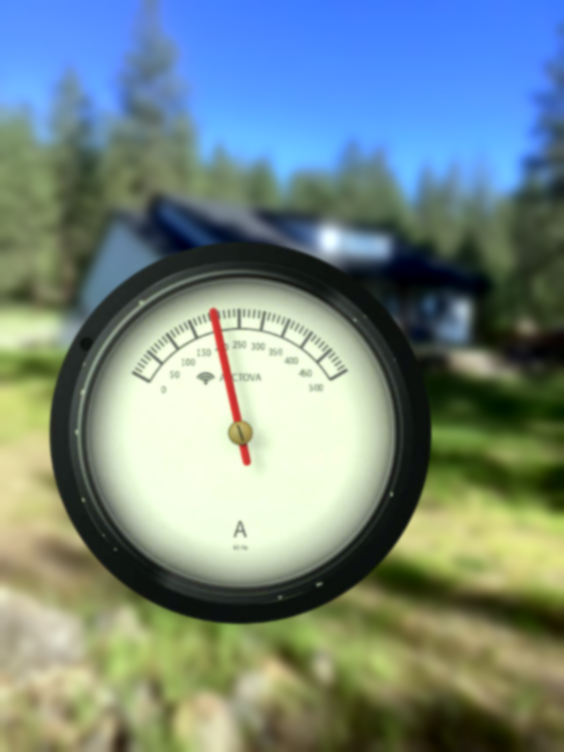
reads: 200
